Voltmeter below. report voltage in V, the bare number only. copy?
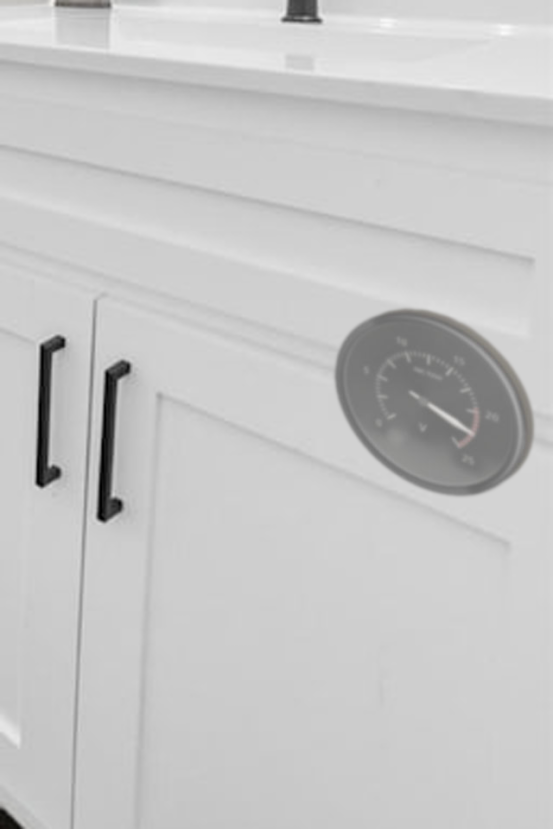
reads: 22.5
